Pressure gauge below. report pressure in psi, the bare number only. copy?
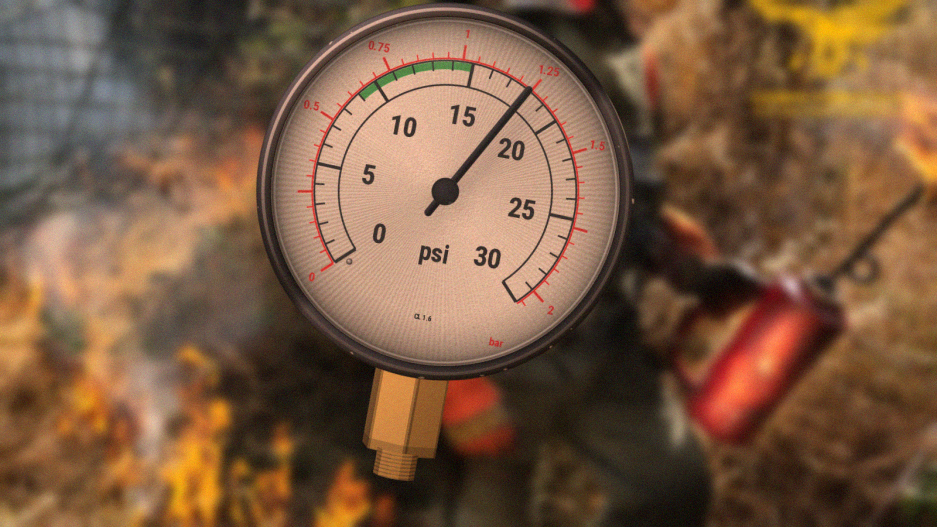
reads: 18
